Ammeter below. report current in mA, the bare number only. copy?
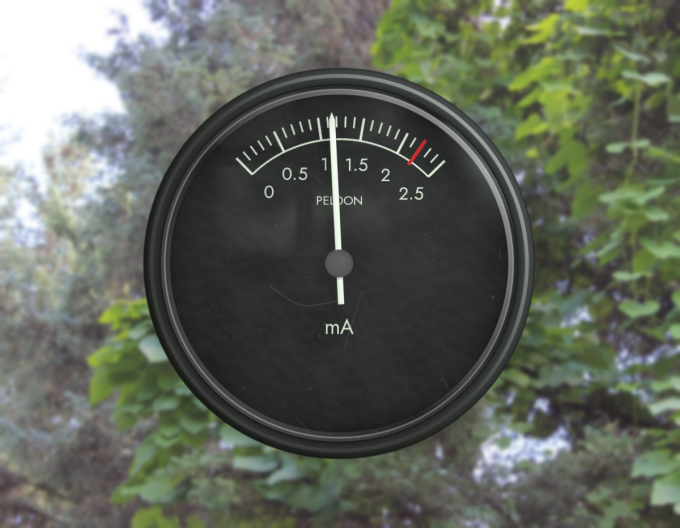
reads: 1.15
